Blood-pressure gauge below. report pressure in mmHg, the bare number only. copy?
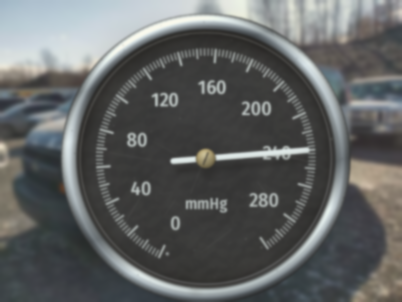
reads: 240
